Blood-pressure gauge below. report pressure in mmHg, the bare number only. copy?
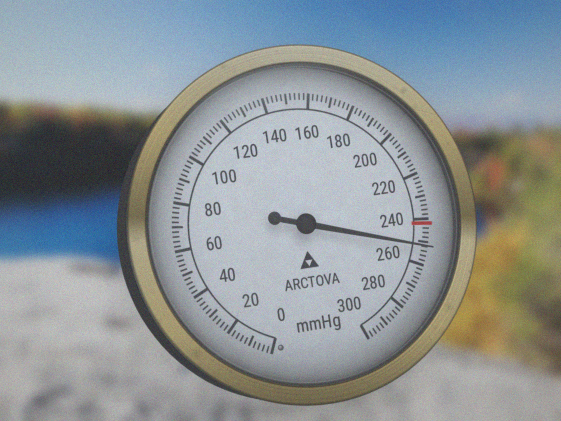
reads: 252
